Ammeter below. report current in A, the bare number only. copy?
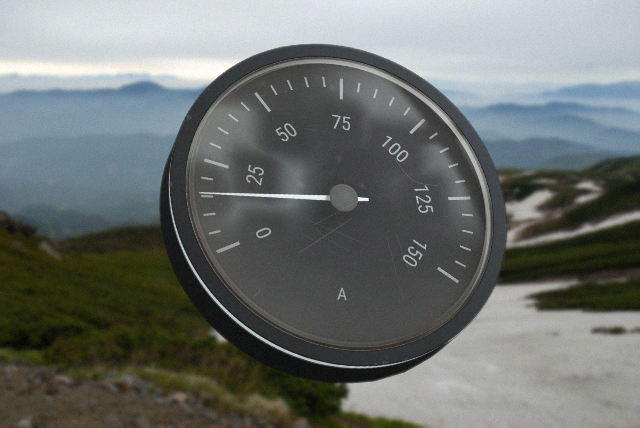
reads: 15
